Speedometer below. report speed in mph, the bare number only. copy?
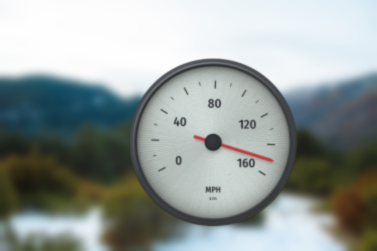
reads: 150
